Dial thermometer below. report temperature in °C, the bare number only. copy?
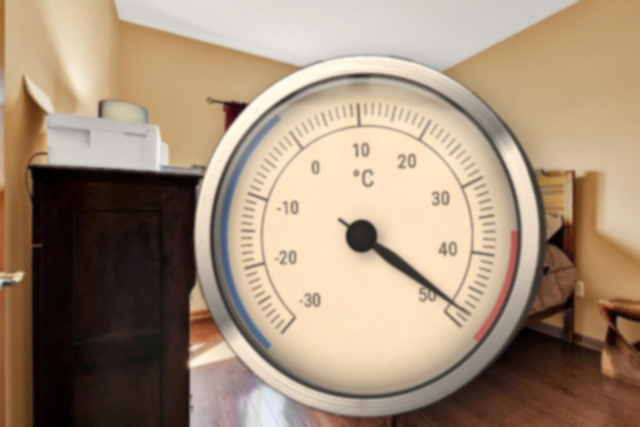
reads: 48
